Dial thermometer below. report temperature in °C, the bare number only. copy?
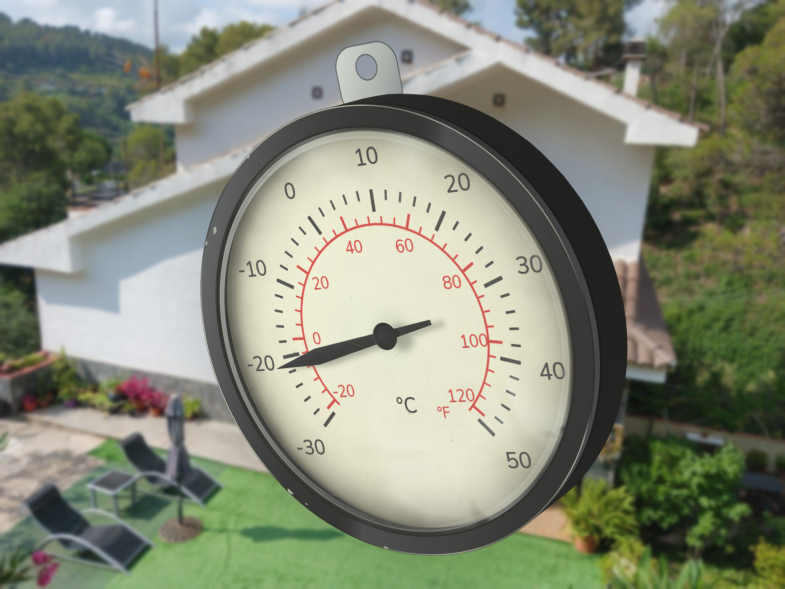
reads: -21
